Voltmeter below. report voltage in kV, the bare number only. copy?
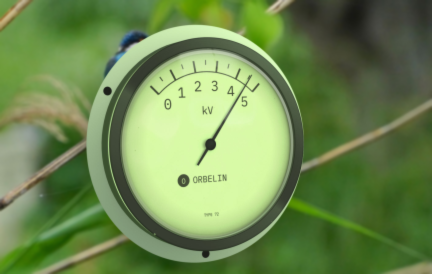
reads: 4.5
